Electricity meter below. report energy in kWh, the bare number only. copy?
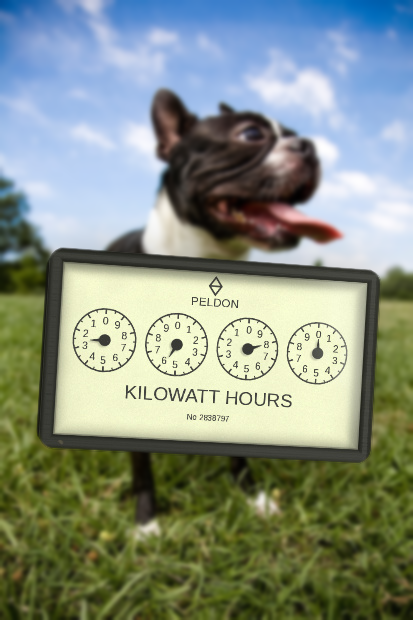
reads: 2580
